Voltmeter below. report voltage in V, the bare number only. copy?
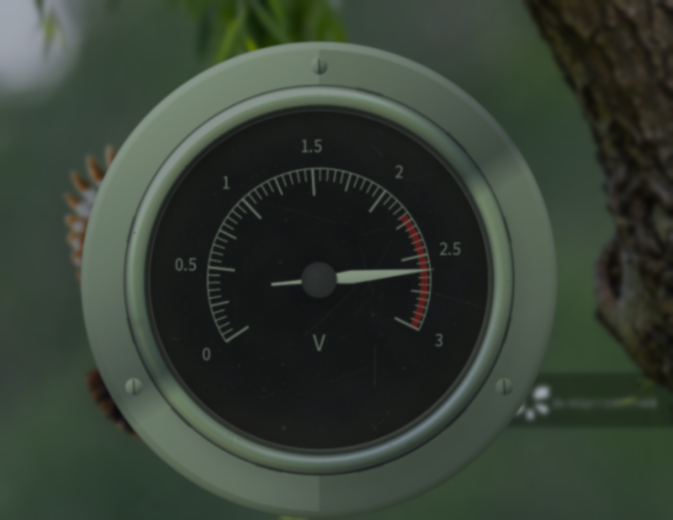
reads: 2.6
